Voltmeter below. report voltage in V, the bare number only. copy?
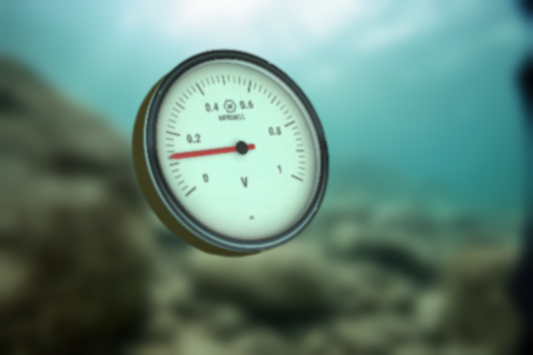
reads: 0.12
